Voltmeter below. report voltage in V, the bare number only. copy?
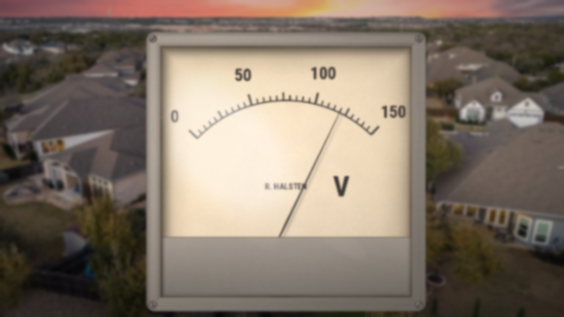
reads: 120
